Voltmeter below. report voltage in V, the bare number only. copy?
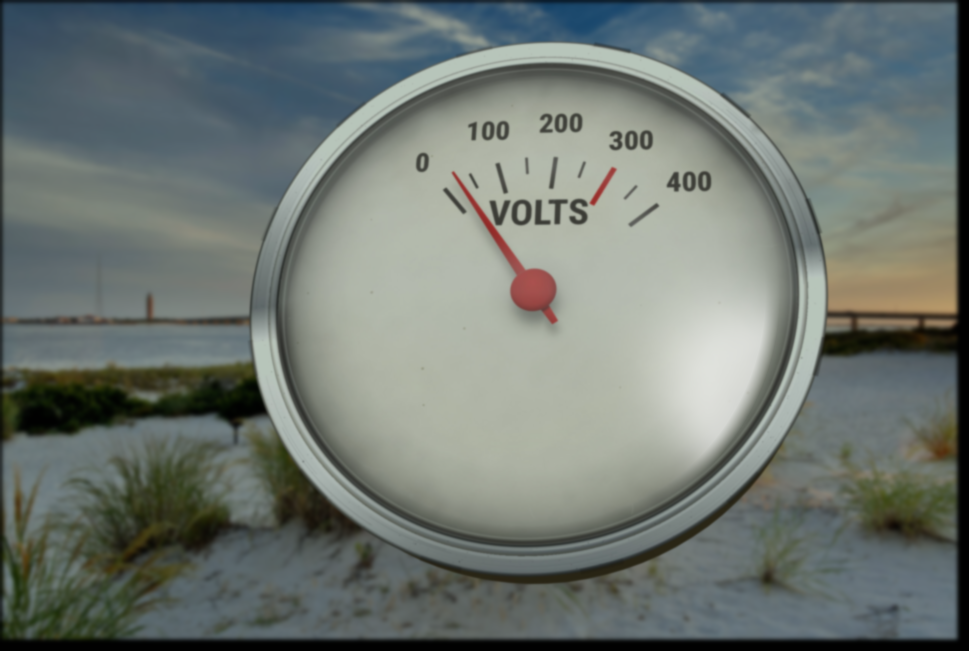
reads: 25
